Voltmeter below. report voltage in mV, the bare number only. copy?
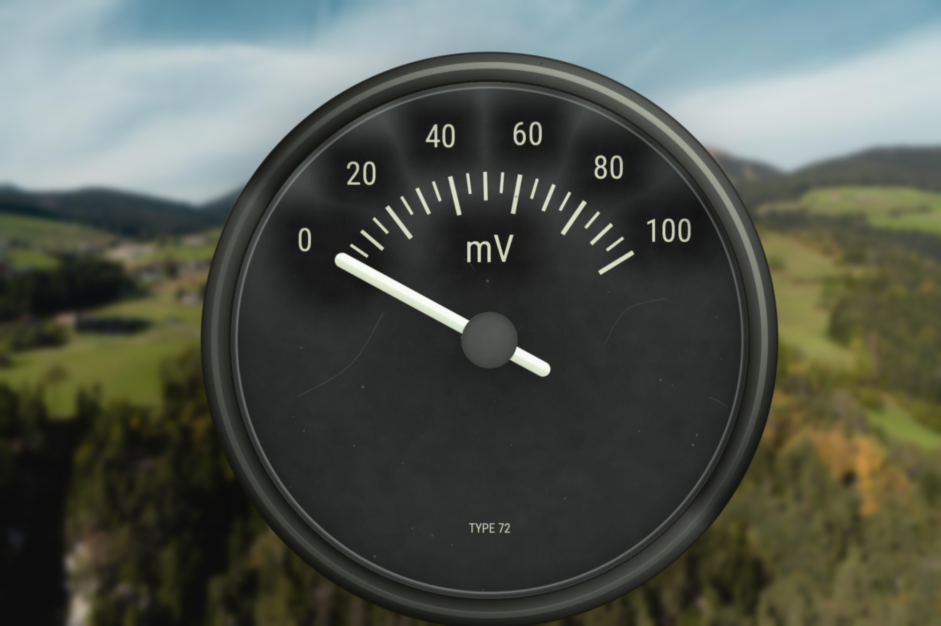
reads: 0
